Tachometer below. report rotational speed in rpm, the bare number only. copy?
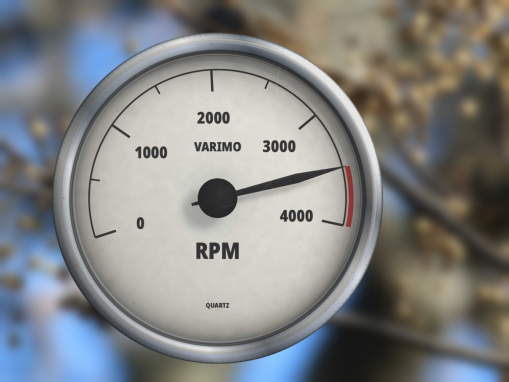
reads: 3500
